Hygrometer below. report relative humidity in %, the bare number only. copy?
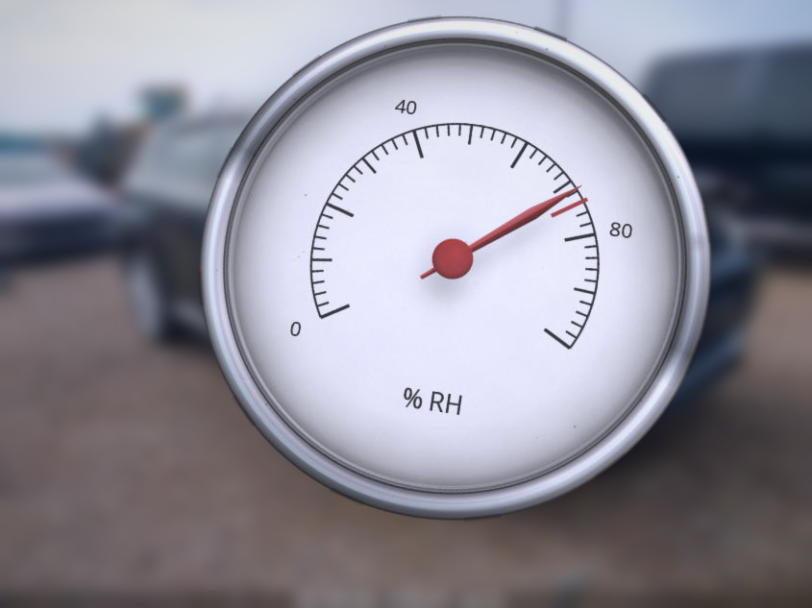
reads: 72
